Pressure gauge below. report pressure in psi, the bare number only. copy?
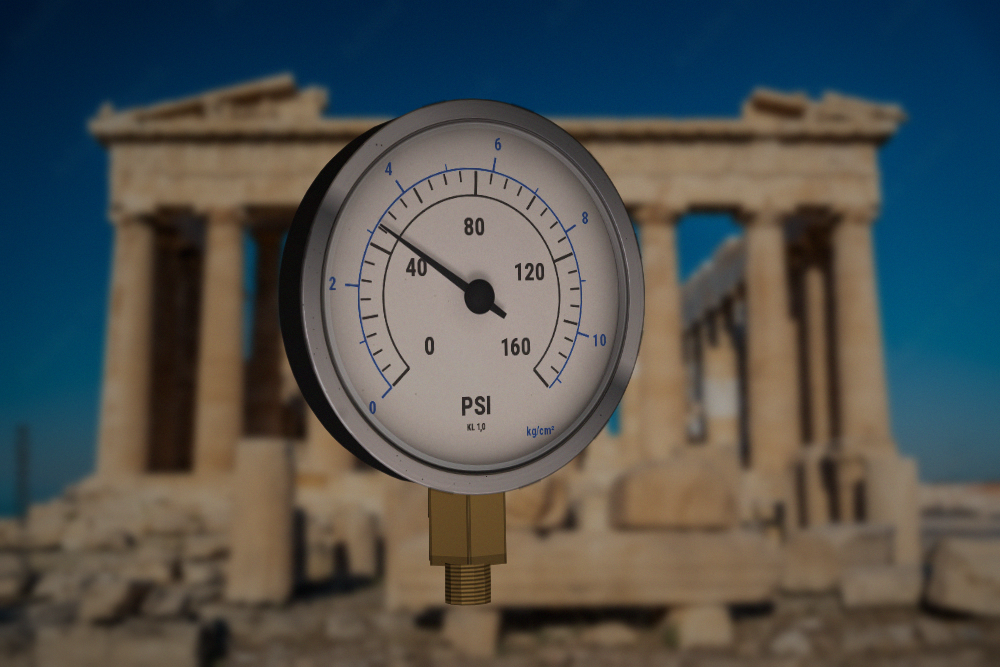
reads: 45
